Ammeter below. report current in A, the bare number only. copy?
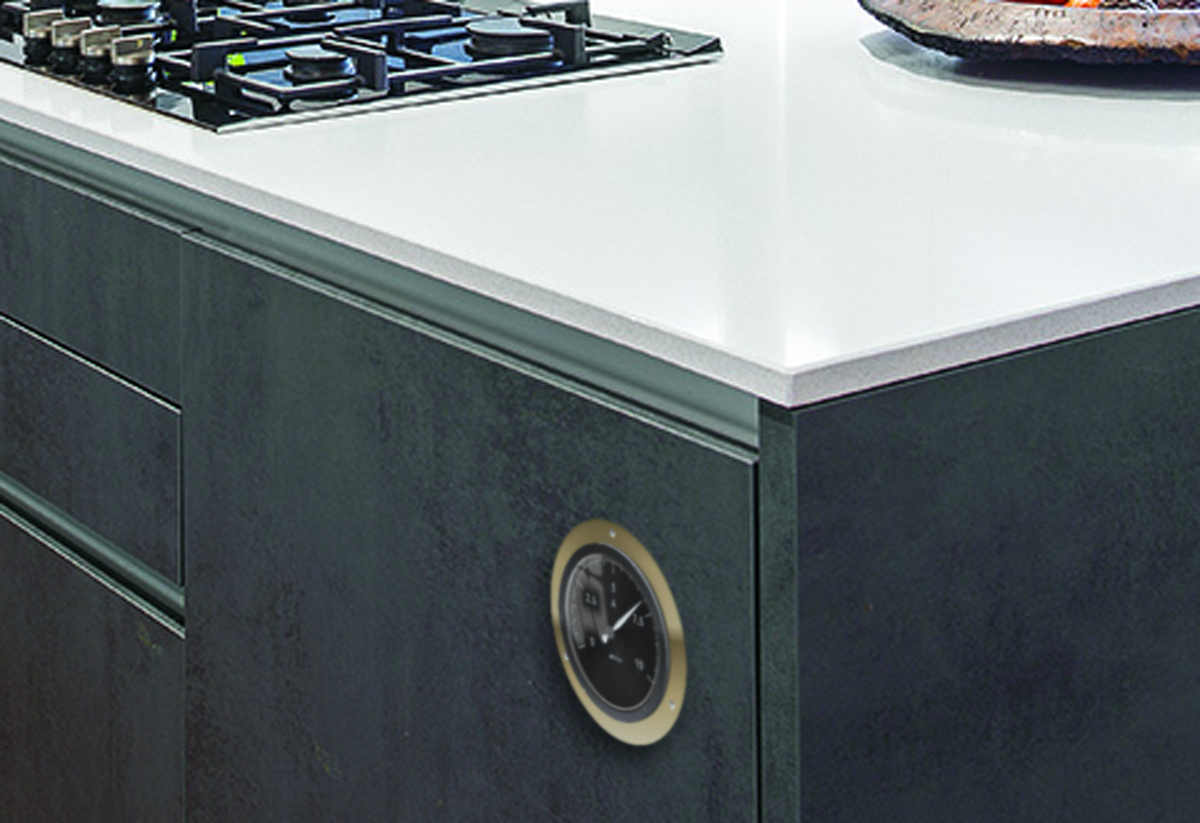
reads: 7
